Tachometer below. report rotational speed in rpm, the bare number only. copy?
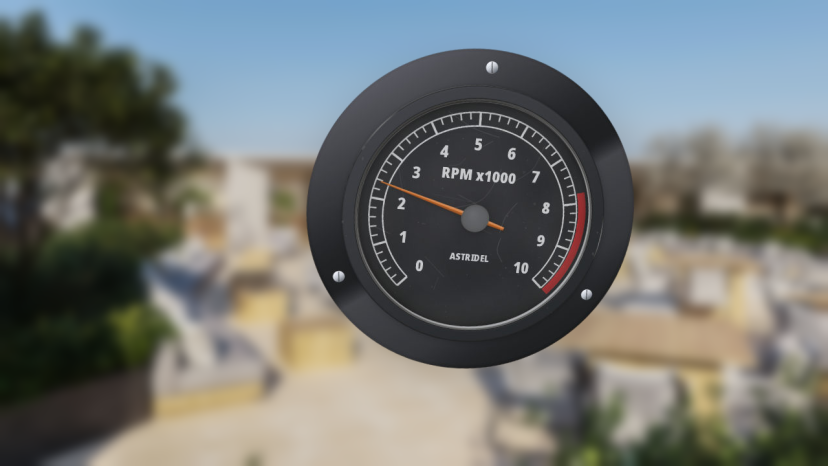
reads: 2400
